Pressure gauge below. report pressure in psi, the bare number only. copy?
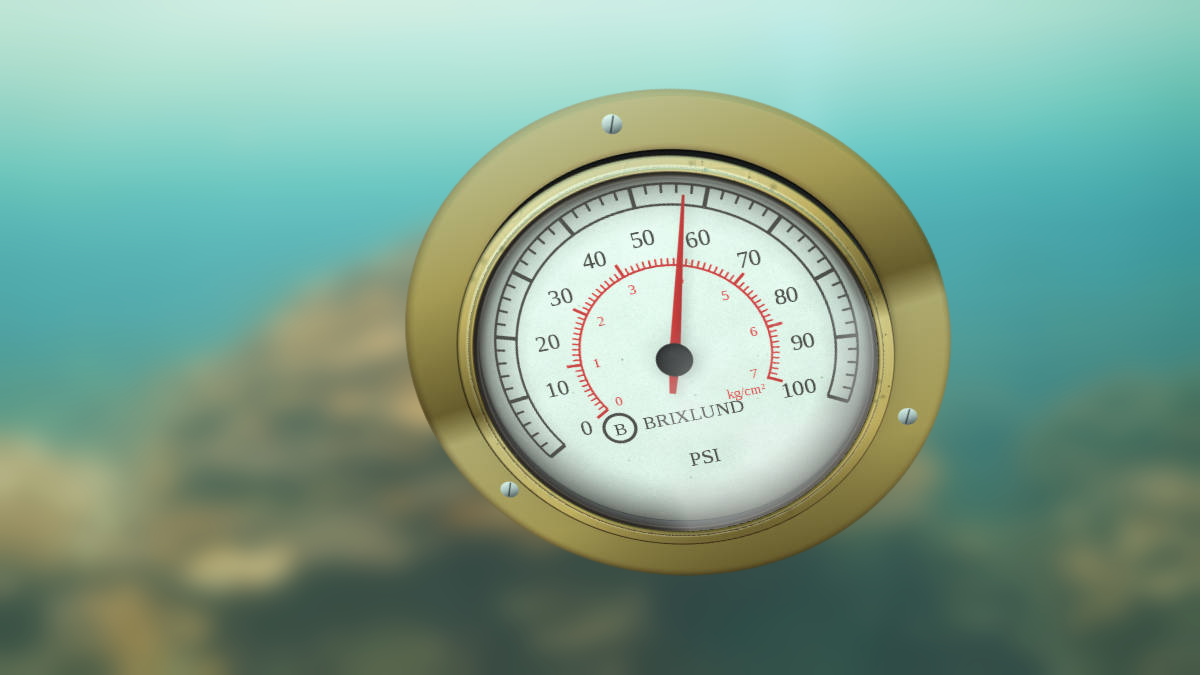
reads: 57
